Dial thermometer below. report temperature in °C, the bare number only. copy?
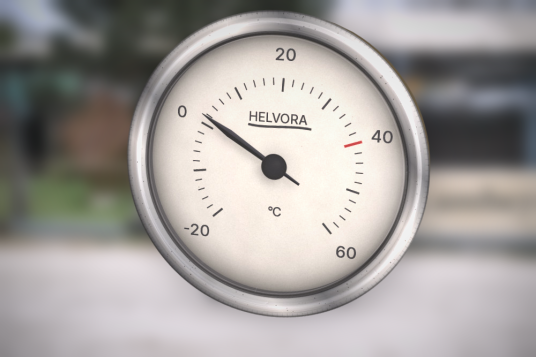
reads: 2
